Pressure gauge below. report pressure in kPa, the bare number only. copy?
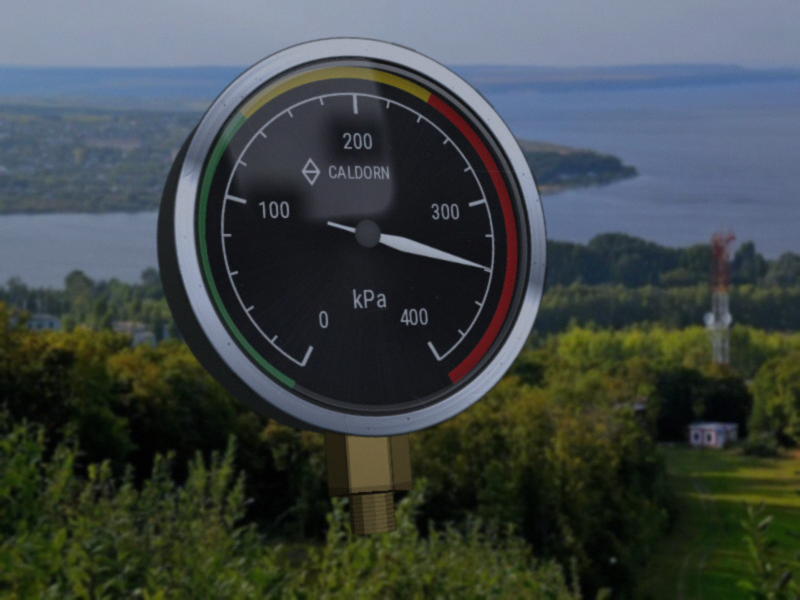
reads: 340
